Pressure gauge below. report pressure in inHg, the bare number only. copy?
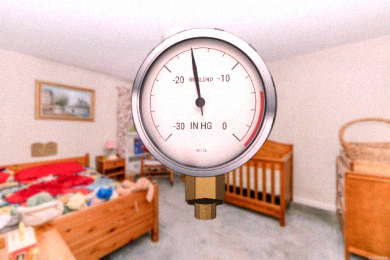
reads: -16
